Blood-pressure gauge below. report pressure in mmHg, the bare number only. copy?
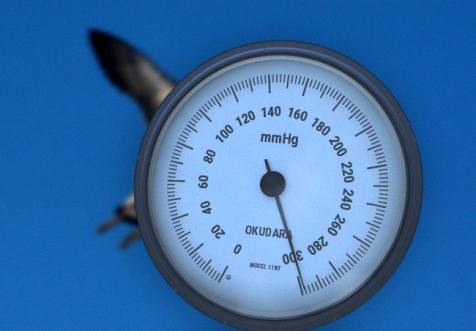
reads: 298
